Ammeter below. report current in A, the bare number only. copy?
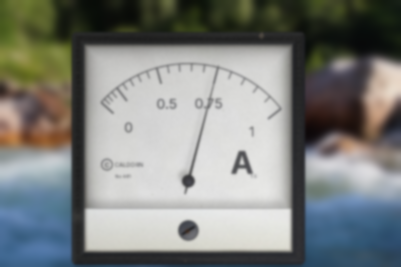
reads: 0.75
